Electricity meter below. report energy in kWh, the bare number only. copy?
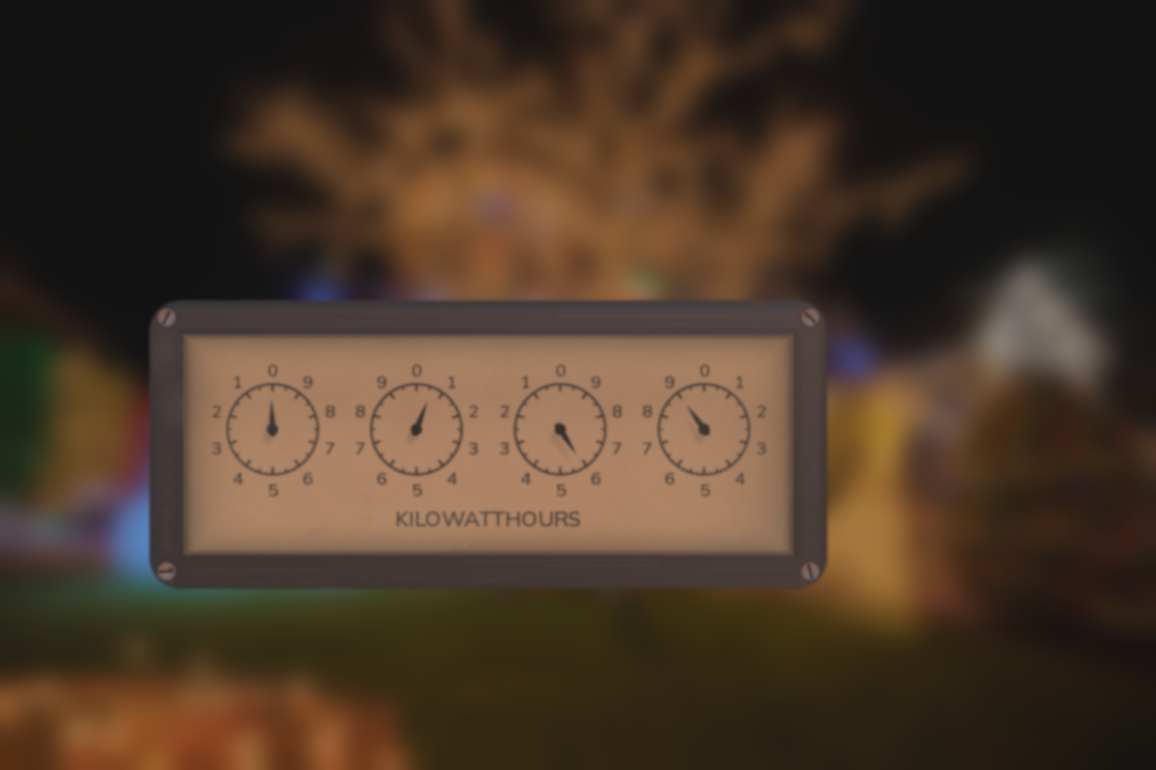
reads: 59
